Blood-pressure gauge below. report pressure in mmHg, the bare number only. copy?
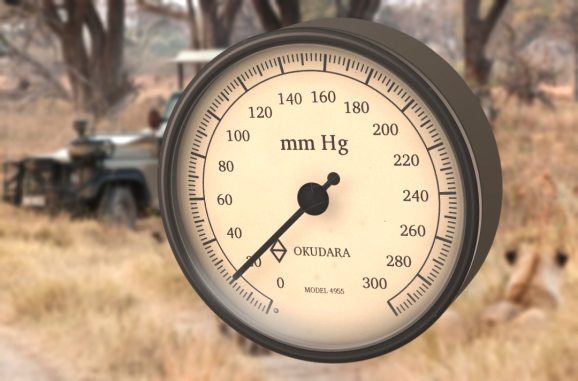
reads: 20
